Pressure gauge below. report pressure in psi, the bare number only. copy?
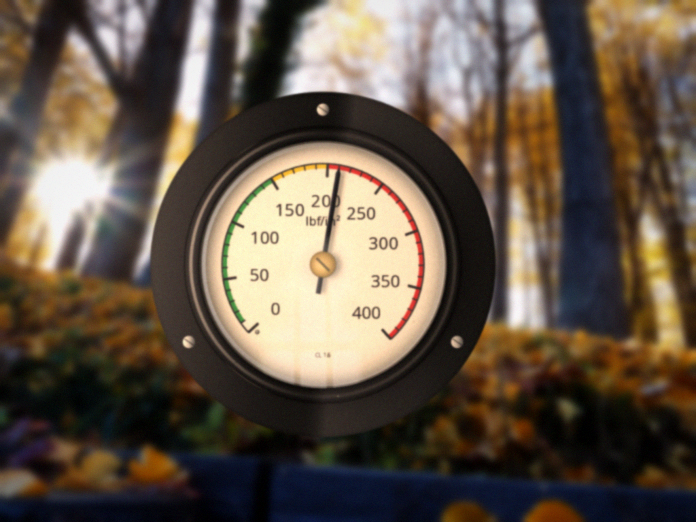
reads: 210
